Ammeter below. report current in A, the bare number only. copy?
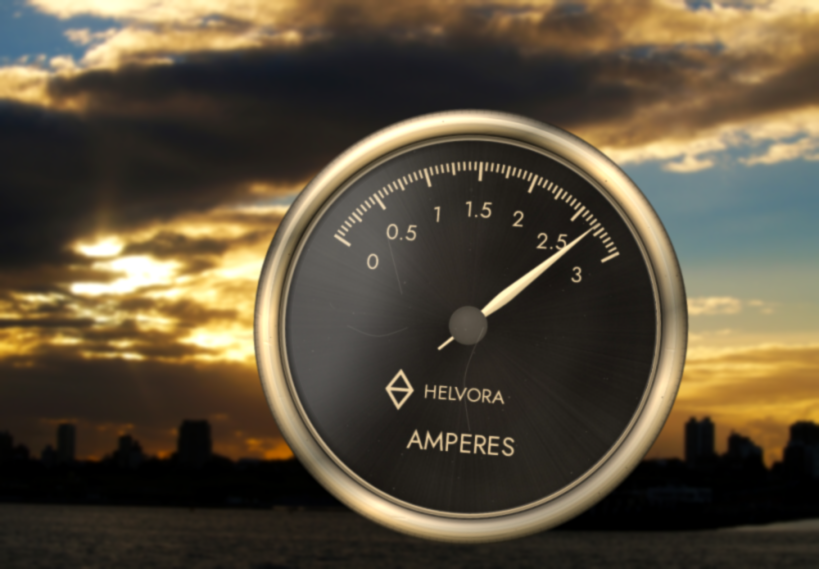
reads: 2.7
